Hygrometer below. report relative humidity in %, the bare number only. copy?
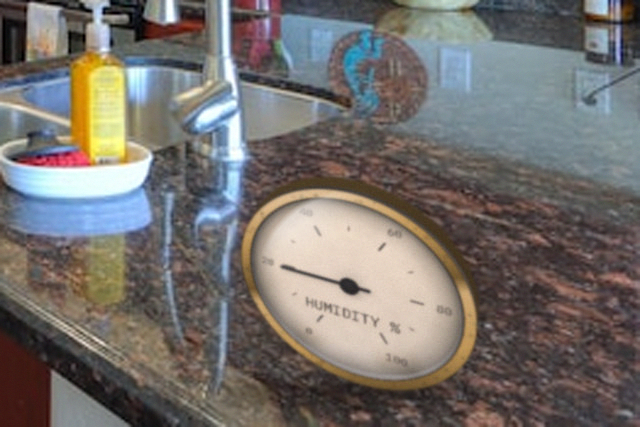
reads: 20
